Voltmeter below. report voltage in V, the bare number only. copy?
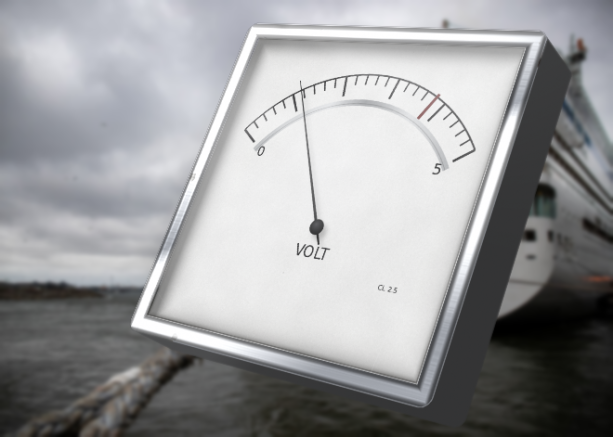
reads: 1.2
